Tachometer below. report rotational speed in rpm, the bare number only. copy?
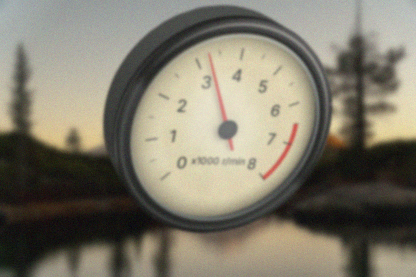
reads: 3250
